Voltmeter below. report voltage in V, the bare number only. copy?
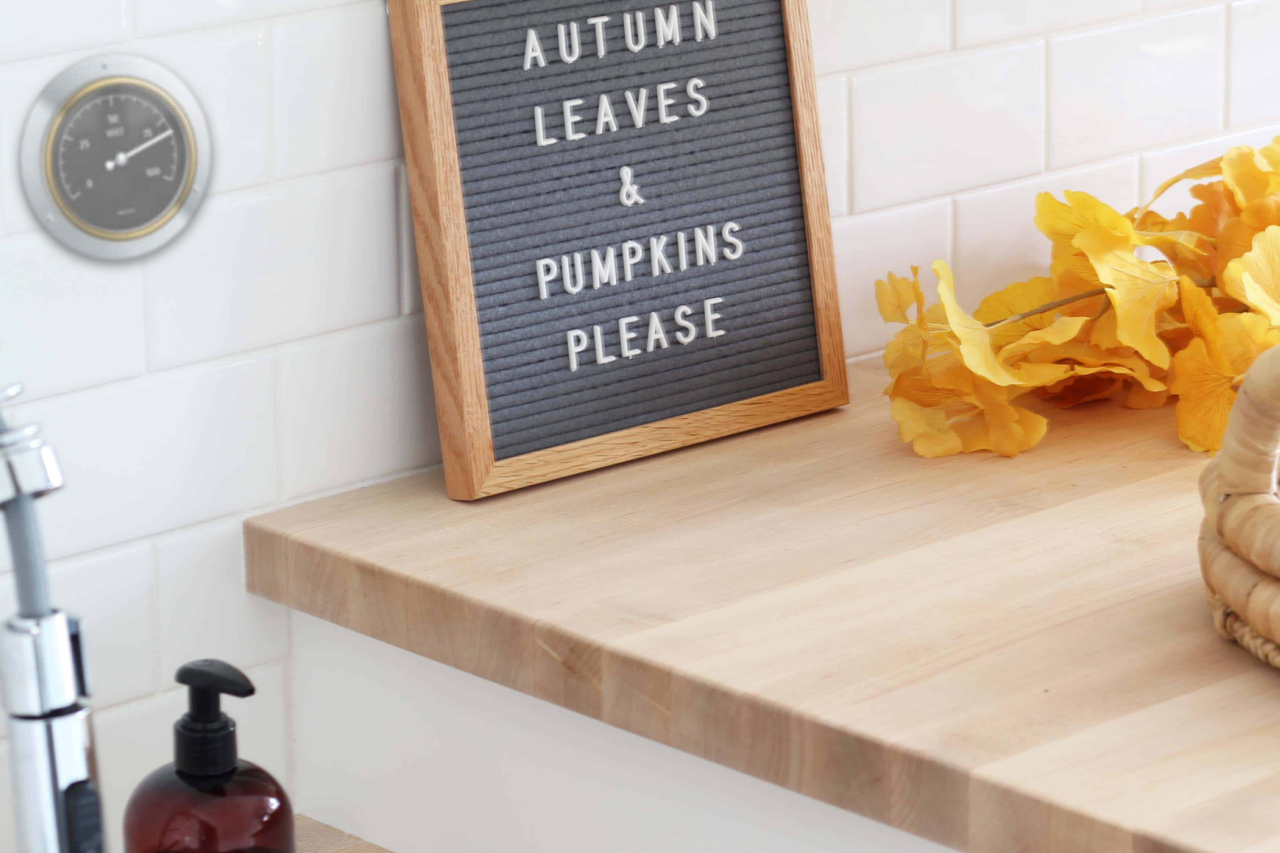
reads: 80
